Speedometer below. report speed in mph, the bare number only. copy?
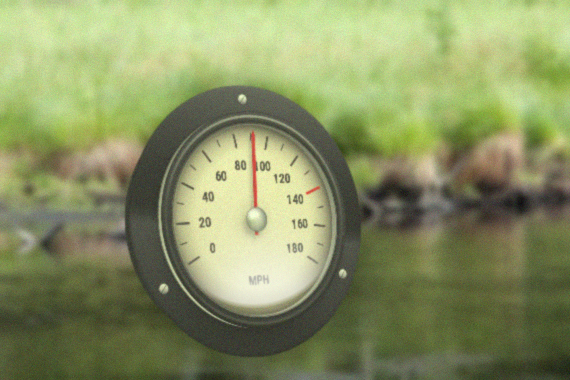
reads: 90
